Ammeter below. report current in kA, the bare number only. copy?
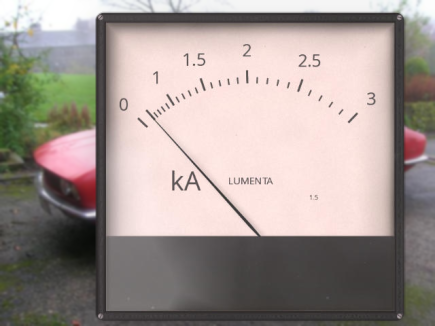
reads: 0.5
